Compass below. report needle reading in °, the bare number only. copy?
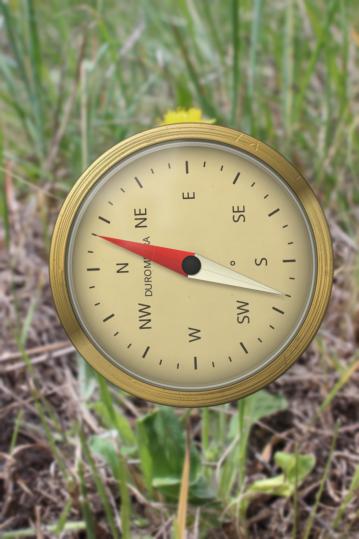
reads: 20
